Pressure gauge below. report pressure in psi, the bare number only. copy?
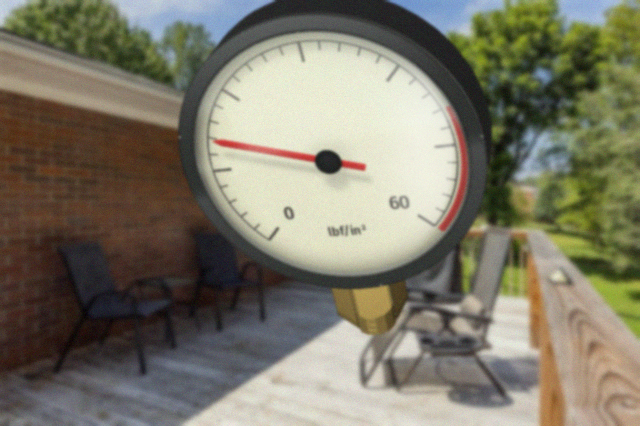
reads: 14
